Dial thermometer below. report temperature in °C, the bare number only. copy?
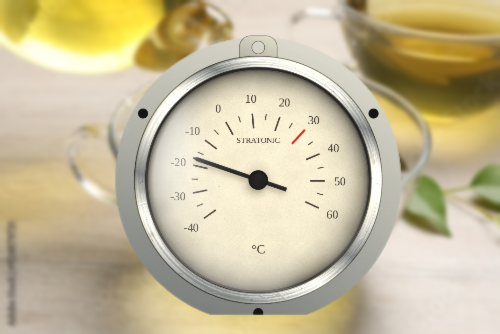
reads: -17.5
